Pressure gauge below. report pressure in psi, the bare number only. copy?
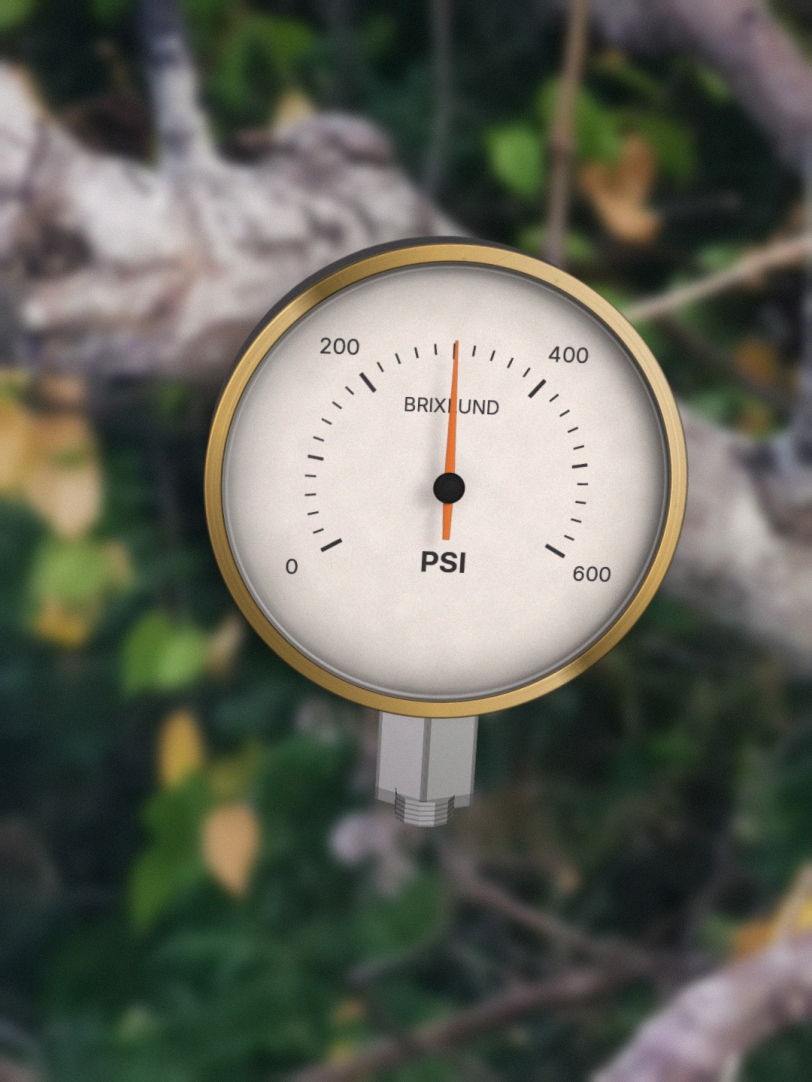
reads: 300
